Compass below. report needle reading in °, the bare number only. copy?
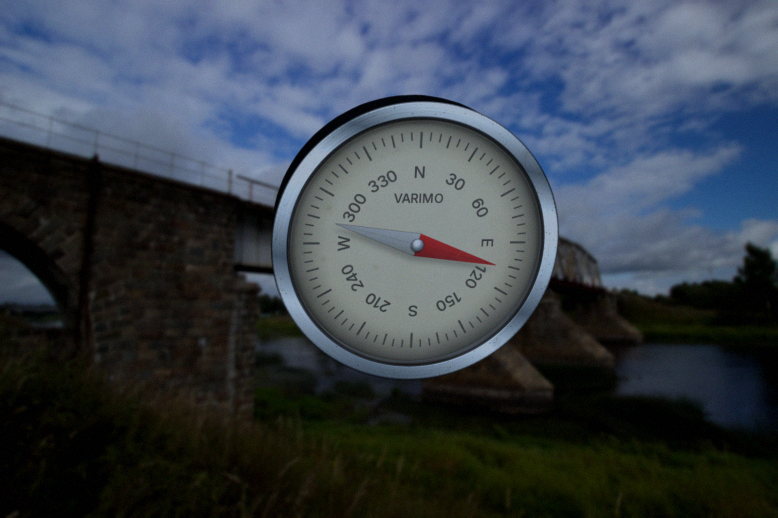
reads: 105
